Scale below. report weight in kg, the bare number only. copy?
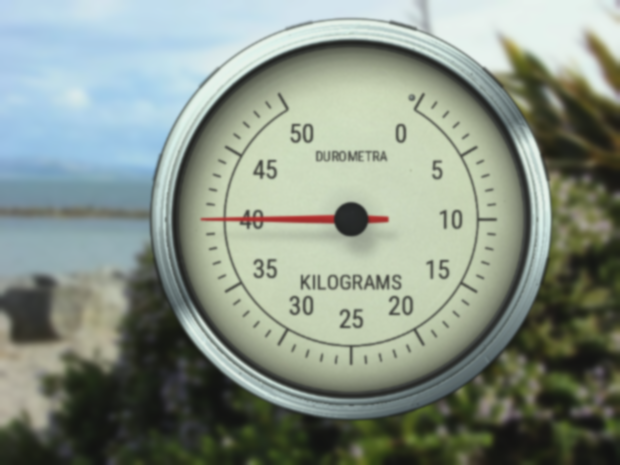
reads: 40
